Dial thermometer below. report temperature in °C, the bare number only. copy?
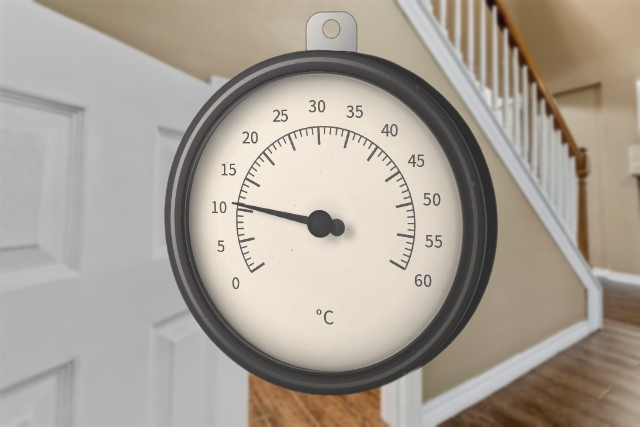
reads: 11
